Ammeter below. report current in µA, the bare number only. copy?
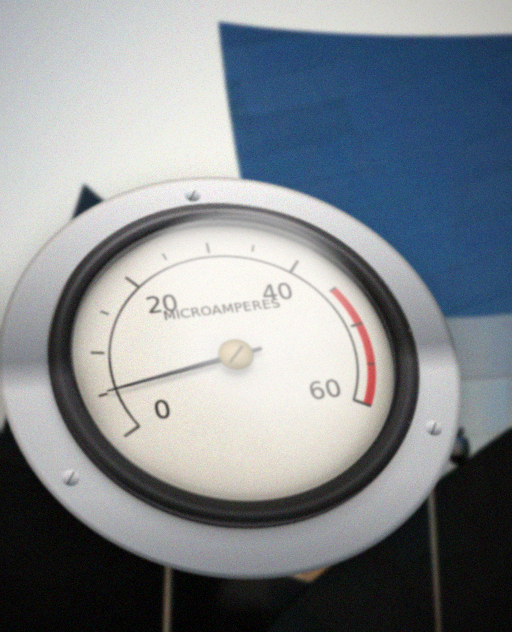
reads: 5
